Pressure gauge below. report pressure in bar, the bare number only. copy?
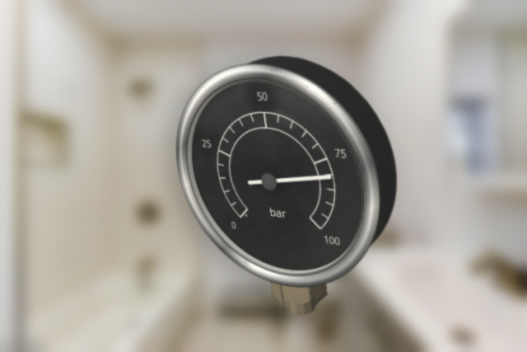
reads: 80
